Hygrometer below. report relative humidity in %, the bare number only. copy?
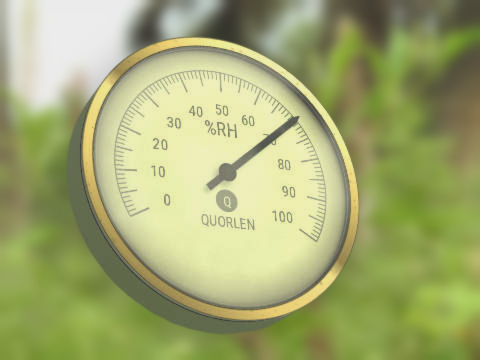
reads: 70
